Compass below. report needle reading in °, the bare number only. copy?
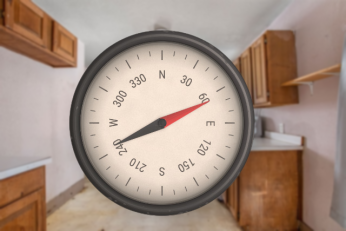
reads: 65
